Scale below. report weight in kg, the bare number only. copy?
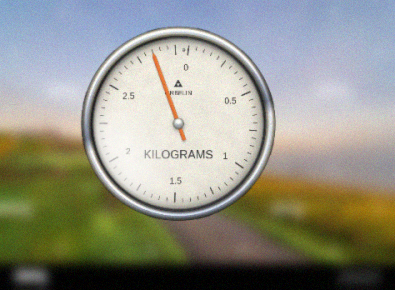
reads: 2.85
